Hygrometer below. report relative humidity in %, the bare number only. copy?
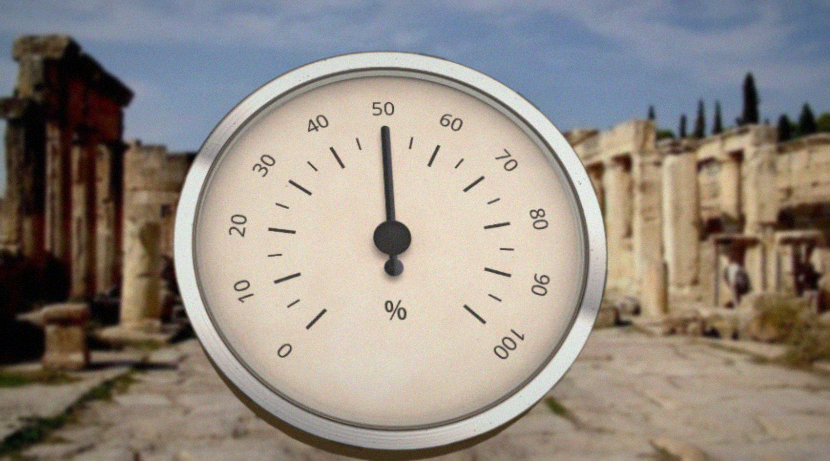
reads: 50
